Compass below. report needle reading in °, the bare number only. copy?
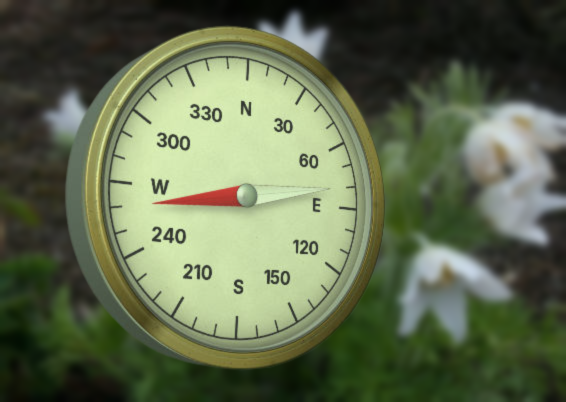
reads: 260
